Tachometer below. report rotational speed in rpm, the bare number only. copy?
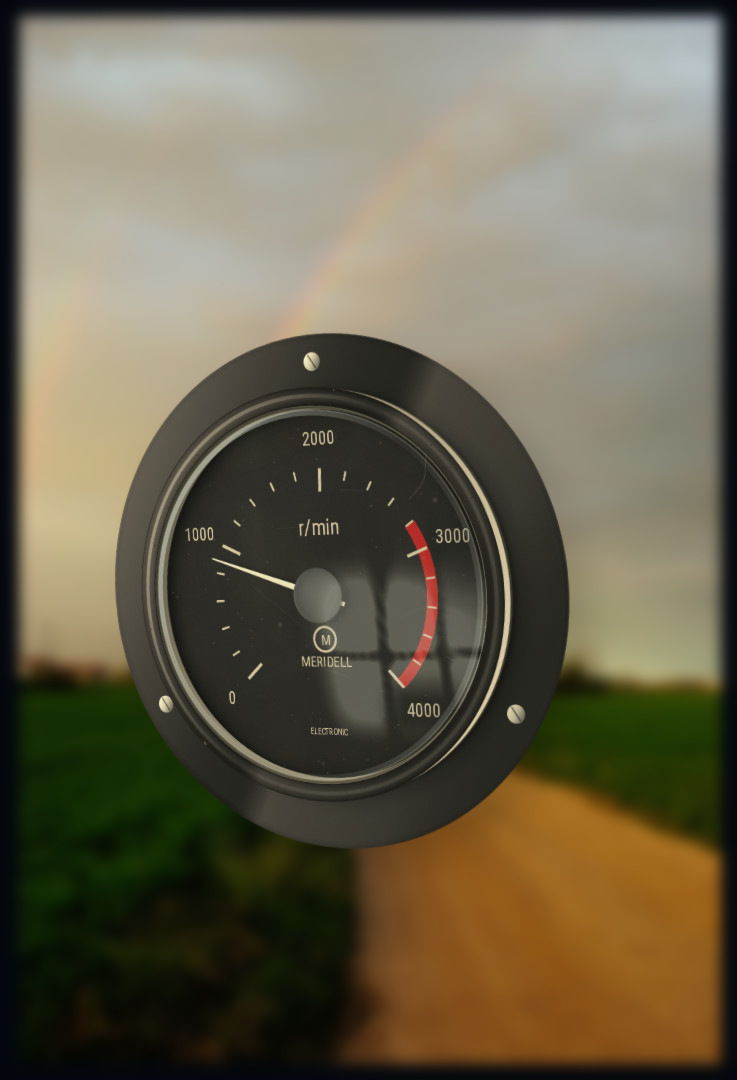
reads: 900
